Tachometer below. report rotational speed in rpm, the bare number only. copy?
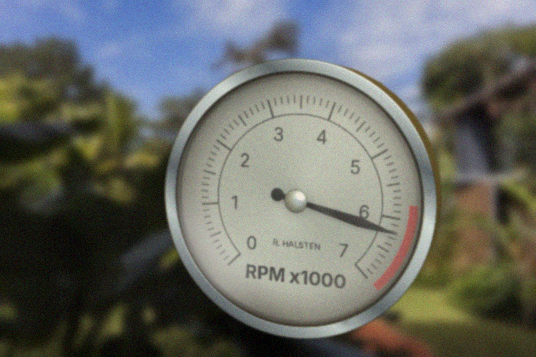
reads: 6200
